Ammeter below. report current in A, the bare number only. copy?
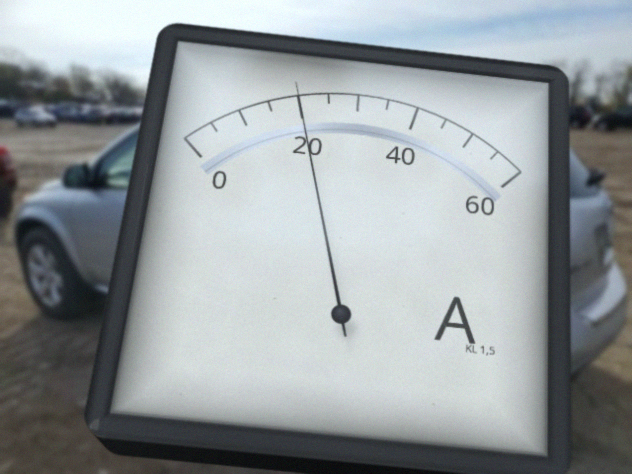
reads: 20
